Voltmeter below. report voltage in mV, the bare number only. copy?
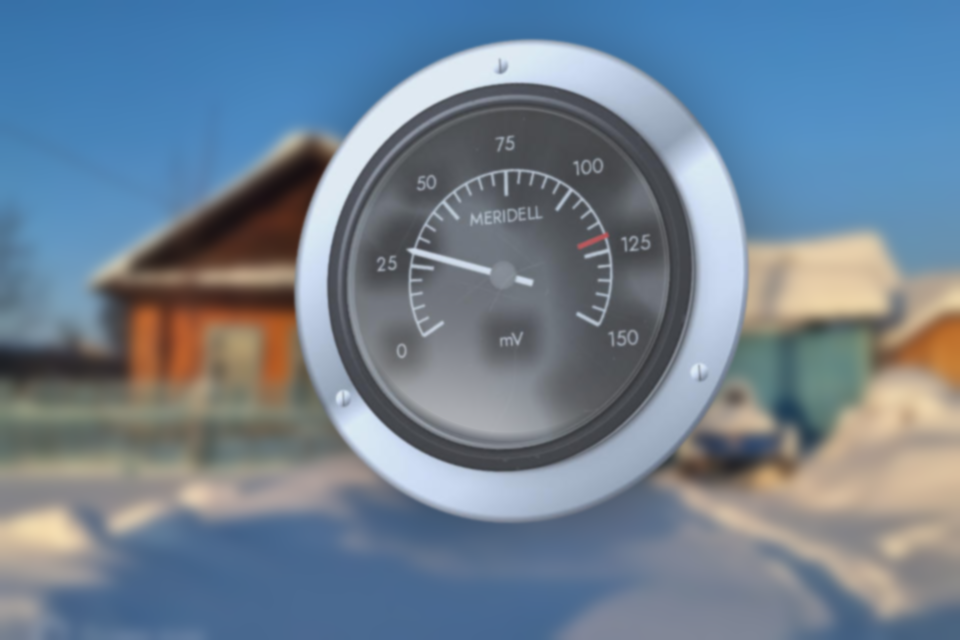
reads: 30
